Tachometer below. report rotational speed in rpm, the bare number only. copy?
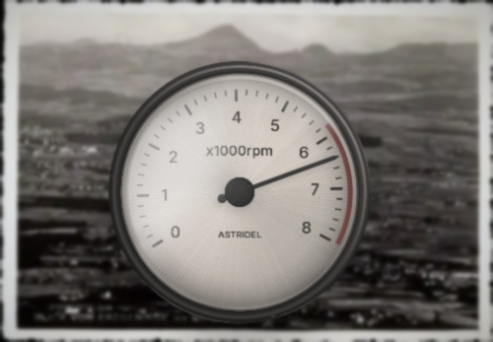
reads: 6400
